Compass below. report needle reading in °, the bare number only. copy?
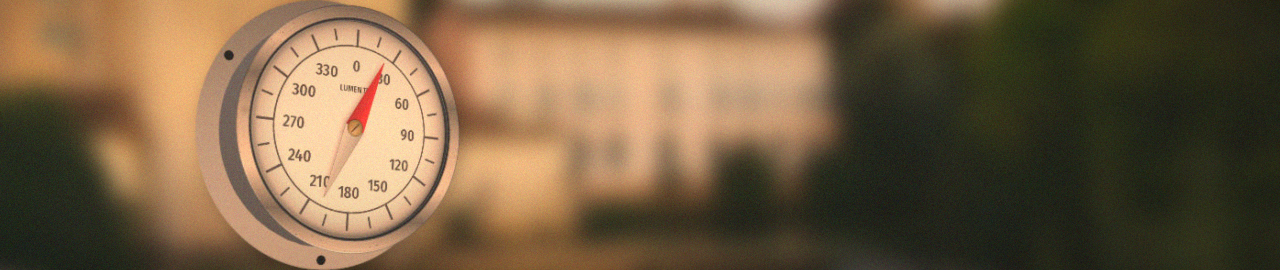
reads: 22.5
